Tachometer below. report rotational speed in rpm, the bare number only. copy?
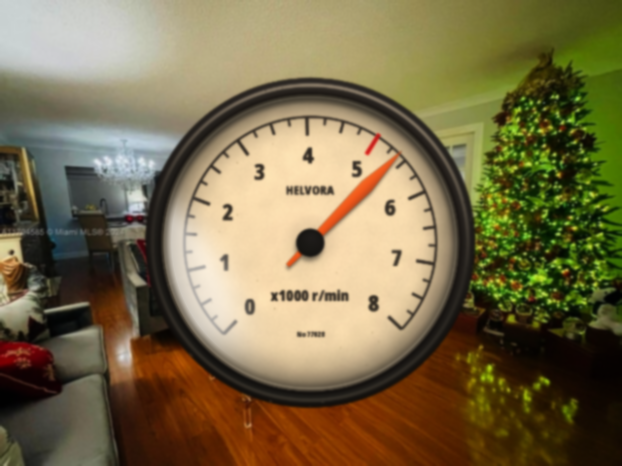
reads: 5375
